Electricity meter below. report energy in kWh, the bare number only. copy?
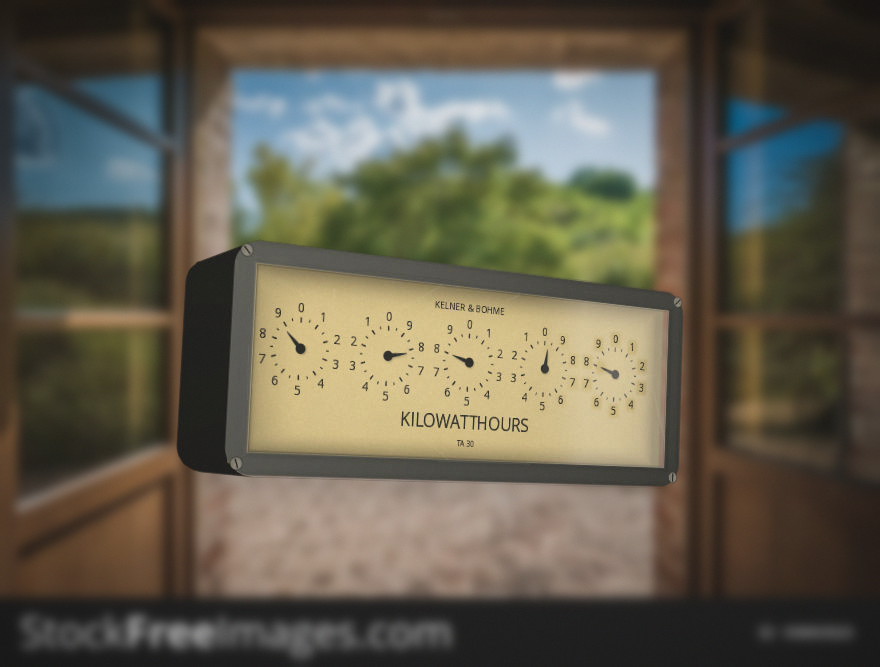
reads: 87798
